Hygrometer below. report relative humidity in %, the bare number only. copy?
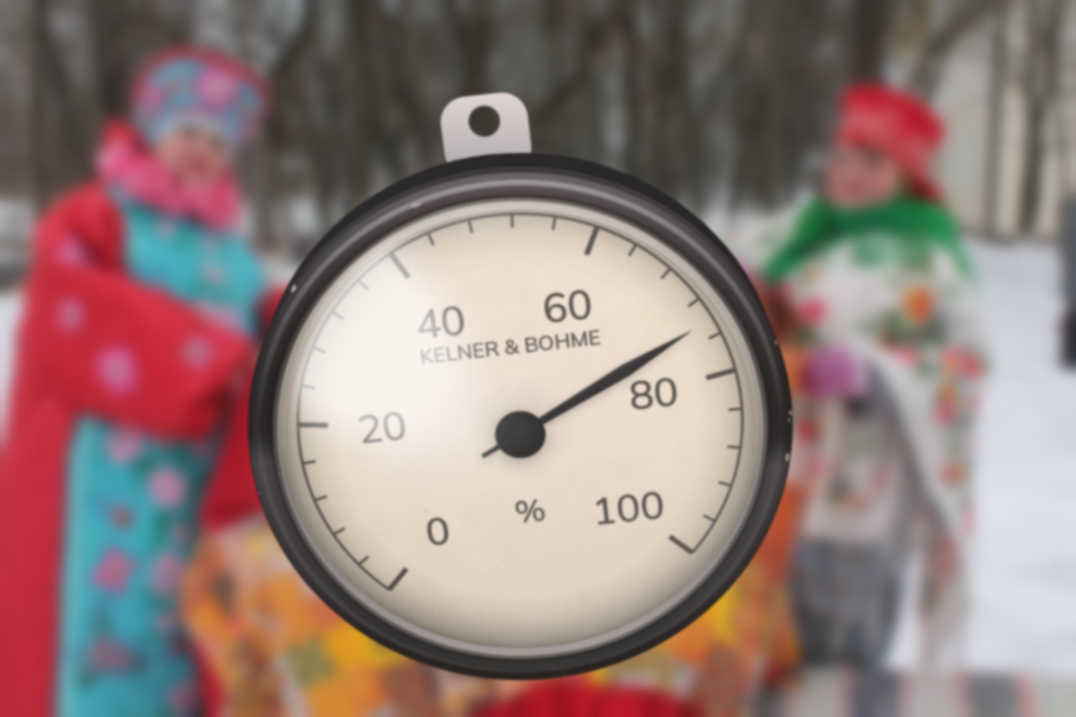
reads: 74
